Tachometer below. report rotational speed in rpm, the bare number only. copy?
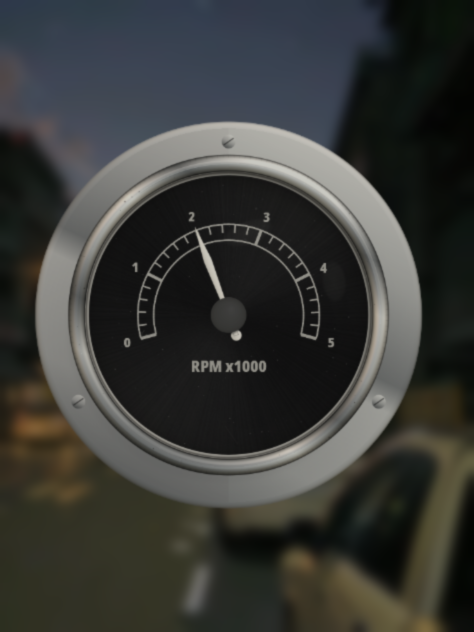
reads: 2000
